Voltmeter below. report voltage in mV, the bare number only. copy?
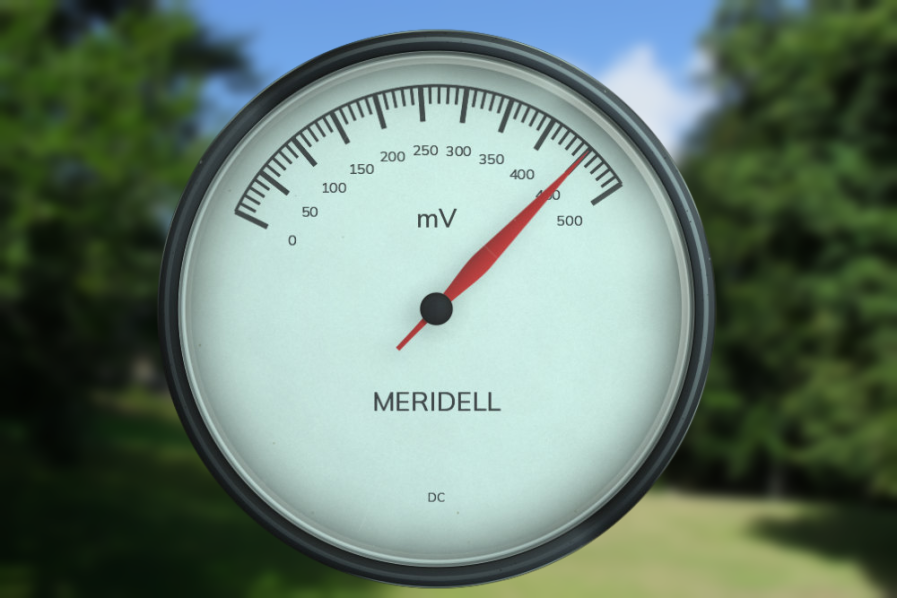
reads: 450
